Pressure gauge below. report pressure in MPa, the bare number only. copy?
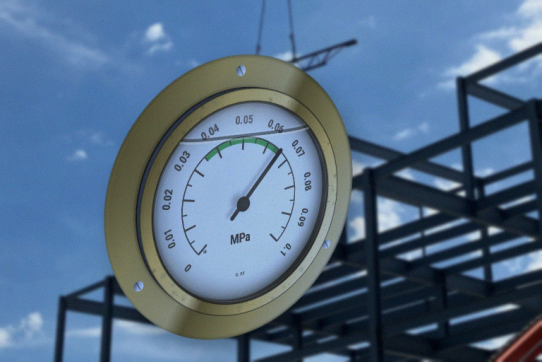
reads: 0.065
